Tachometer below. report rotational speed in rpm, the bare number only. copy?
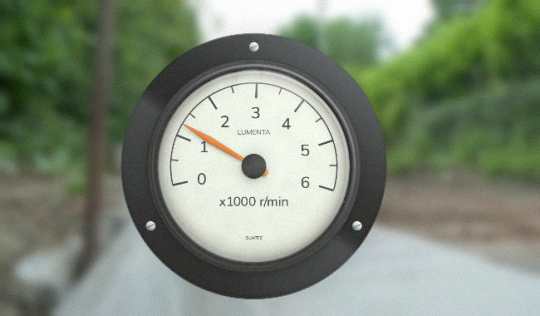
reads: 1250
